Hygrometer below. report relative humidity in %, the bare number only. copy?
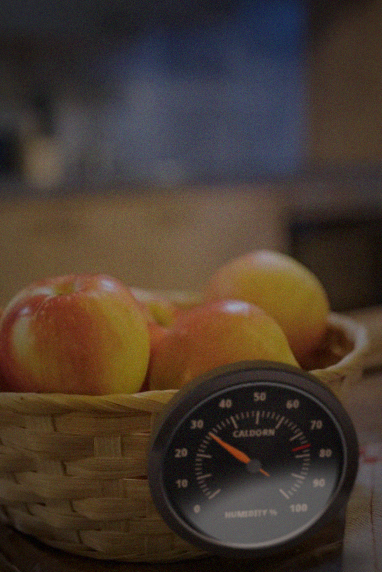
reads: 30
